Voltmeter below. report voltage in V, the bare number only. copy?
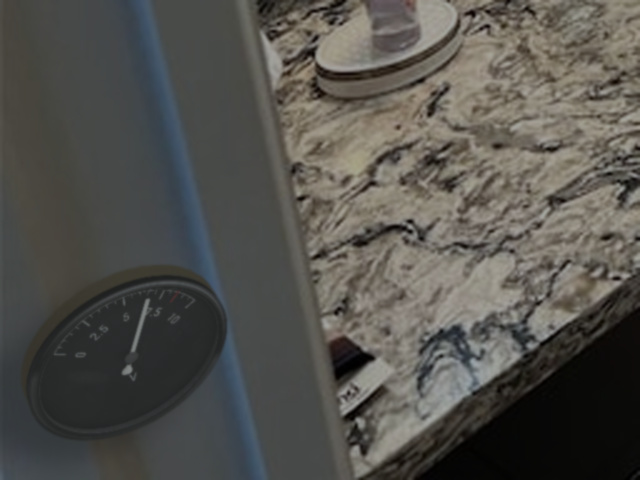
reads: 6.5
